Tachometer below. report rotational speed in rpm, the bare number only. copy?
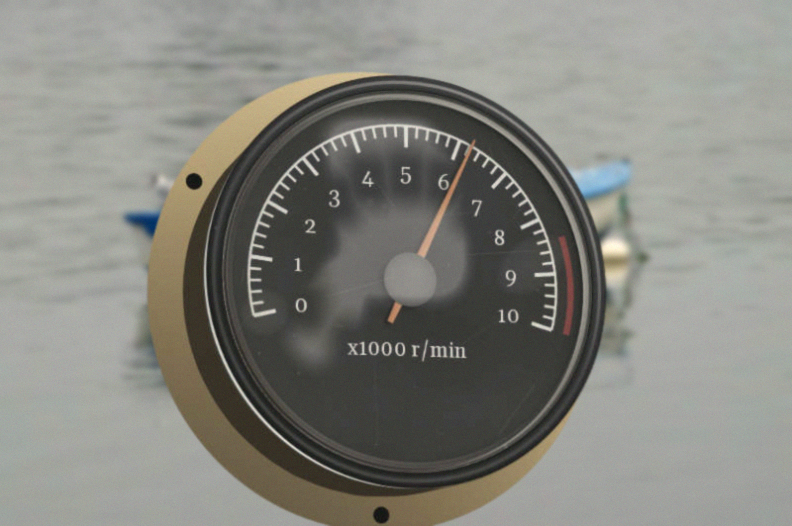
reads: 6200
